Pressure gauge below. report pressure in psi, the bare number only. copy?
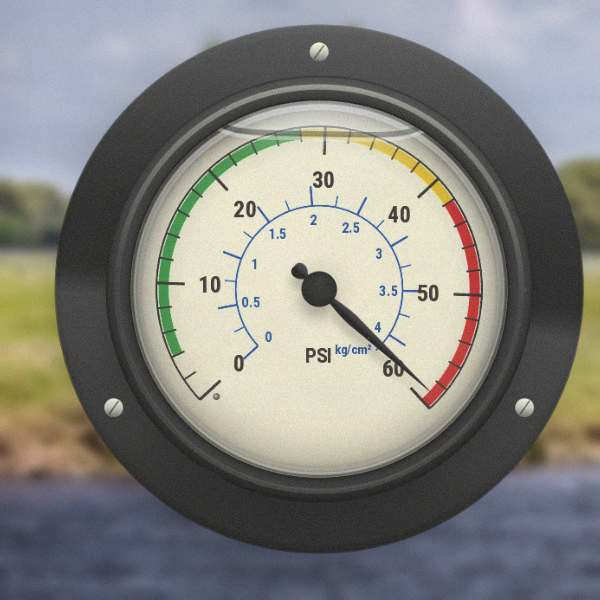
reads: 59
